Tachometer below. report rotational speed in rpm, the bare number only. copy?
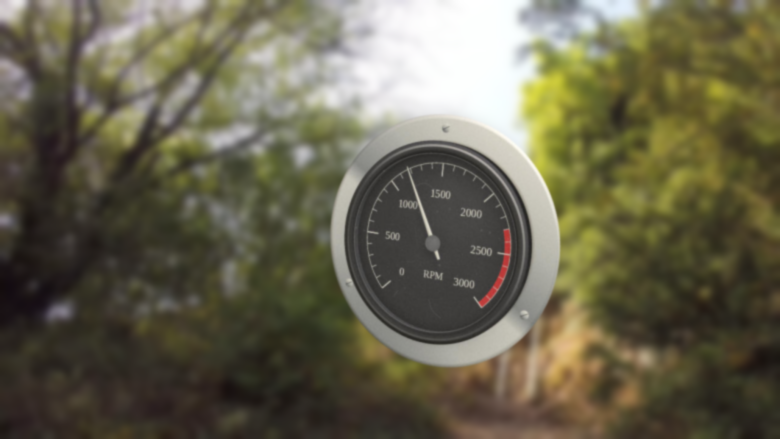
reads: 1200
